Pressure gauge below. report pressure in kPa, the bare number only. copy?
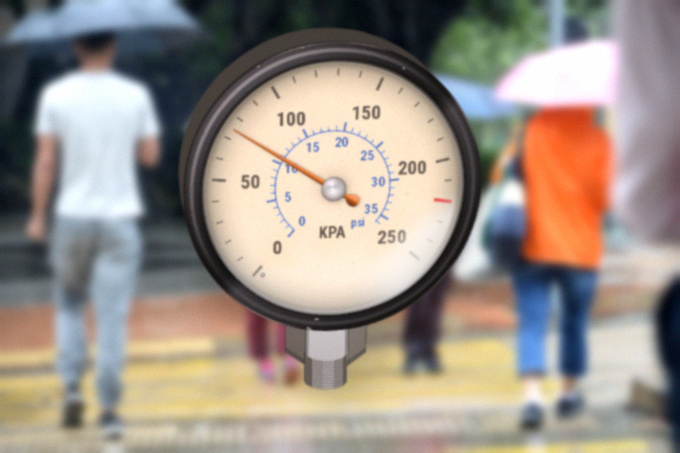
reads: 75
